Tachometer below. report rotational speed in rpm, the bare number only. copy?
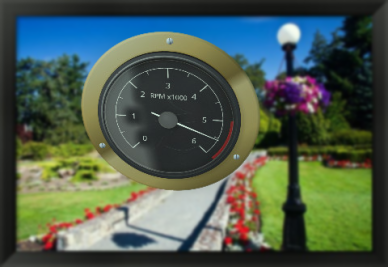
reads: 5500
